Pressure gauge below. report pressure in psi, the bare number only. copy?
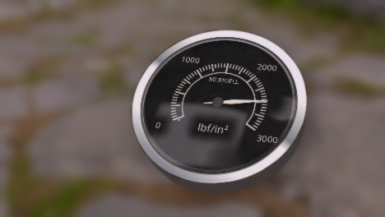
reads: 2500
